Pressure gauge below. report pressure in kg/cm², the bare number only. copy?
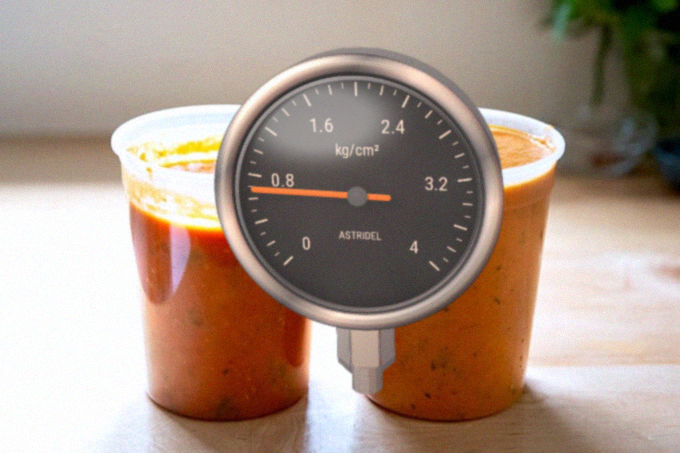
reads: 0.7
